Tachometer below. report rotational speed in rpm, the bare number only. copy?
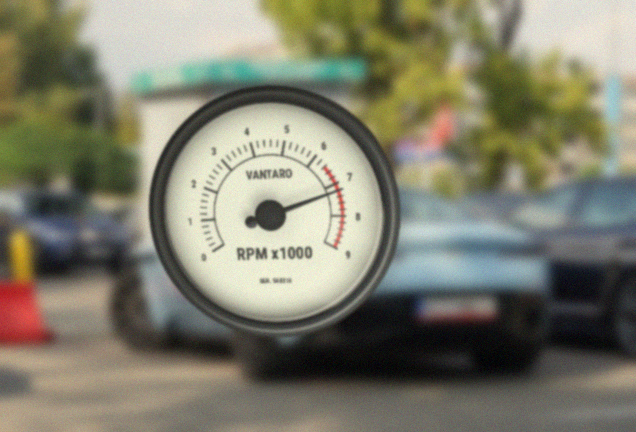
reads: 7200
